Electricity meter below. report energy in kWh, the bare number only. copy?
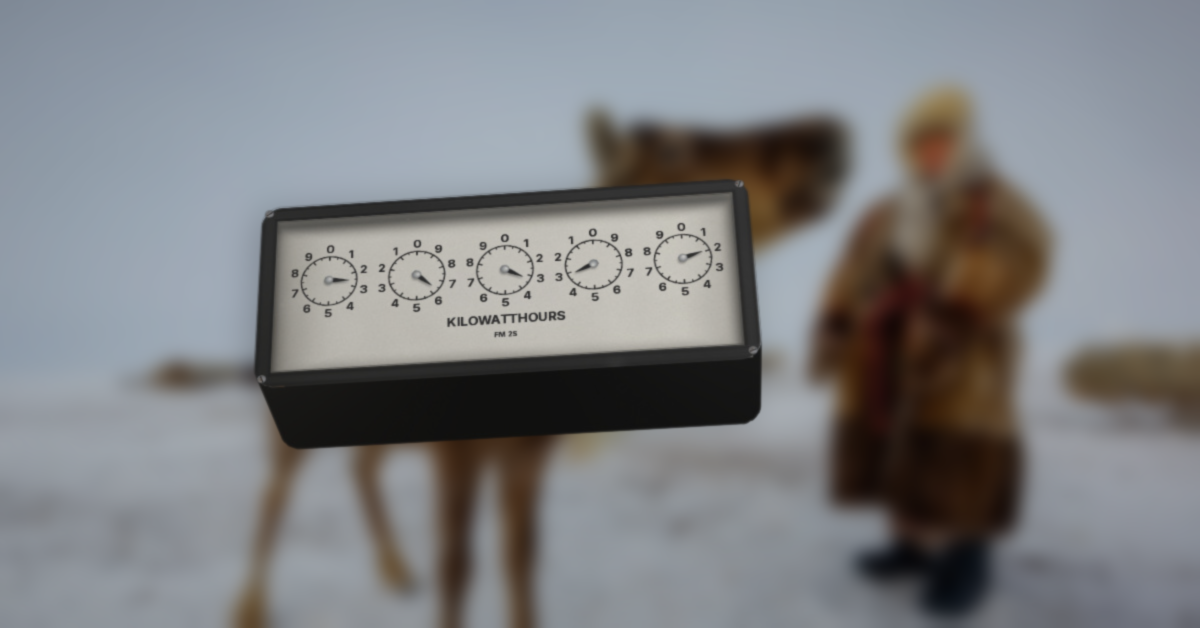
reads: 26332
